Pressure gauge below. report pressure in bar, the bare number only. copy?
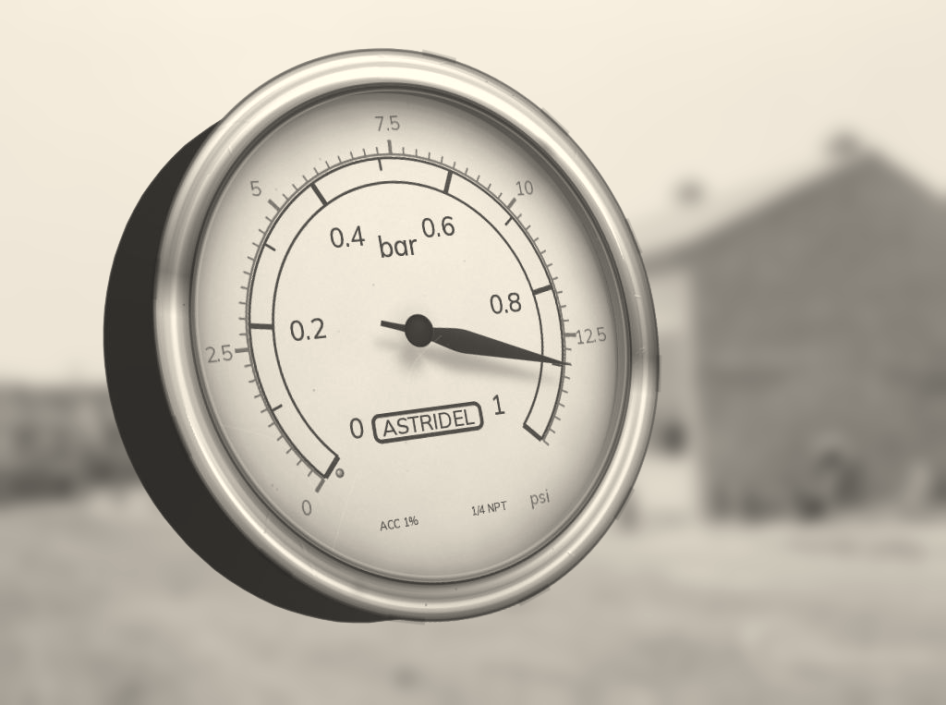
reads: 0.9
